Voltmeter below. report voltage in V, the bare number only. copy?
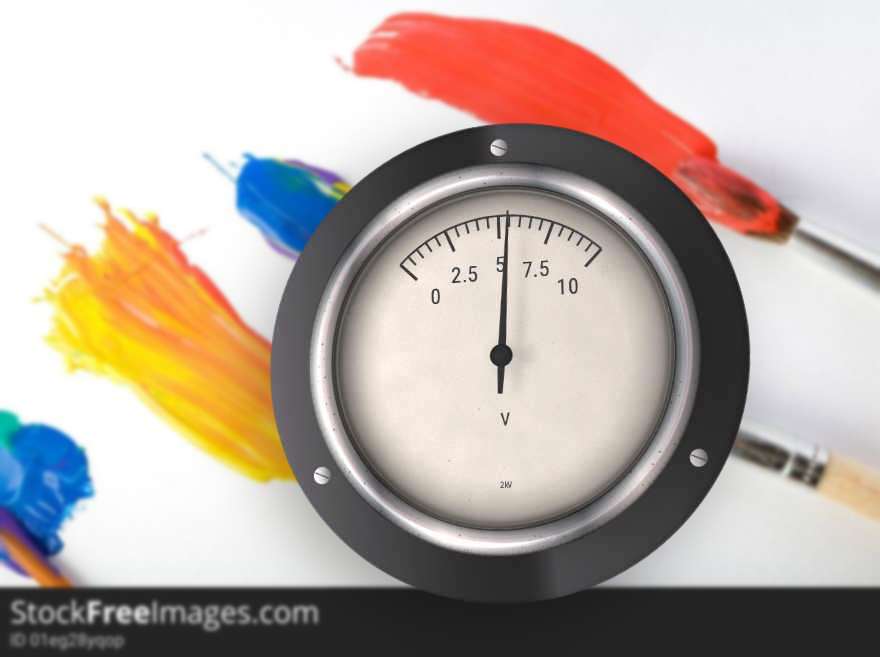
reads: 5.5
